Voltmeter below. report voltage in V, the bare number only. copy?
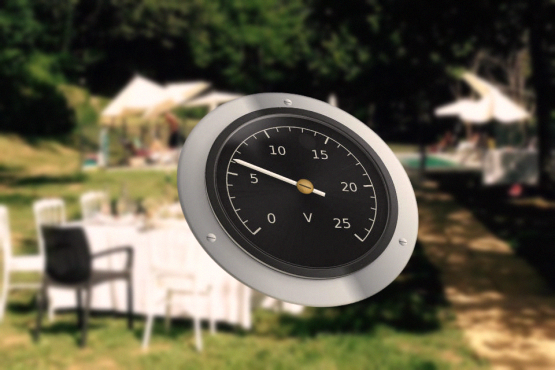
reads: 6
